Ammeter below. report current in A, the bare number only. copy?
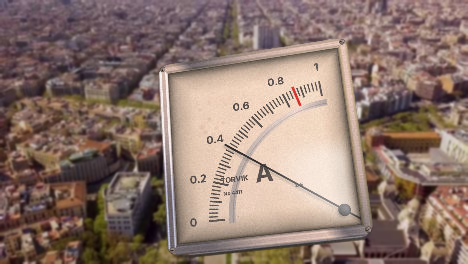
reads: 0.4
